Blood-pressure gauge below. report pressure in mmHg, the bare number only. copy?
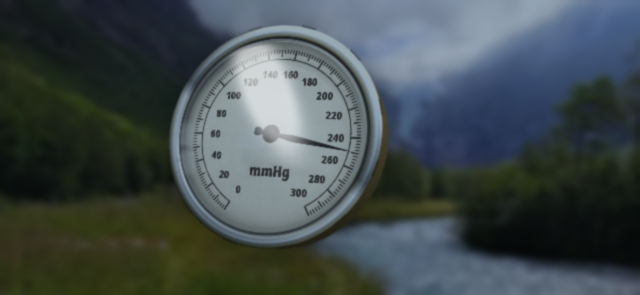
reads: 250
